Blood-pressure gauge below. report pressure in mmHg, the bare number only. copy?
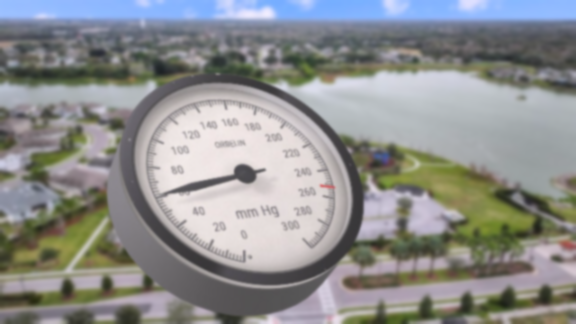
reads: 60
